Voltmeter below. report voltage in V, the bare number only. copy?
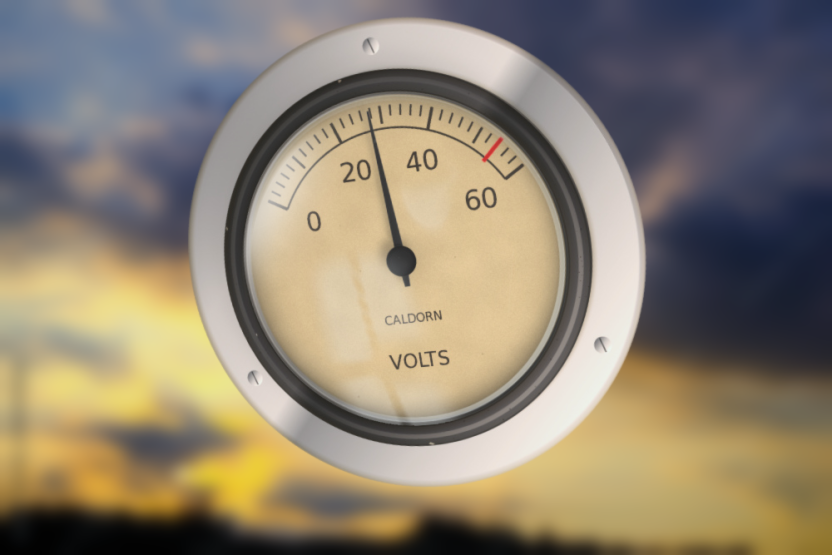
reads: 28
